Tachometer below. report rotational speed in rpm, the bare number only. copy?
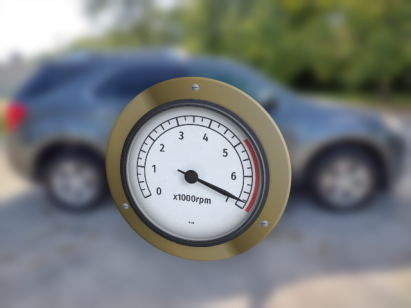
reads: 6750
